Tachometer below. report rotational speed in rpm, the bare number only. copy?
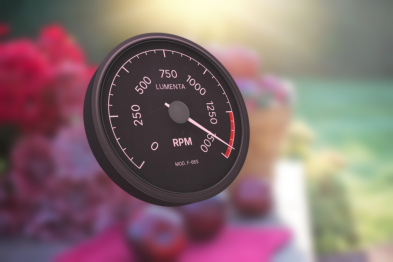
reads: 1450
